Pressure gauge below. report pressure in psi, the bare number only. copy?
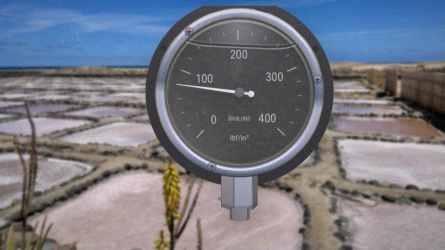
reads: 80
